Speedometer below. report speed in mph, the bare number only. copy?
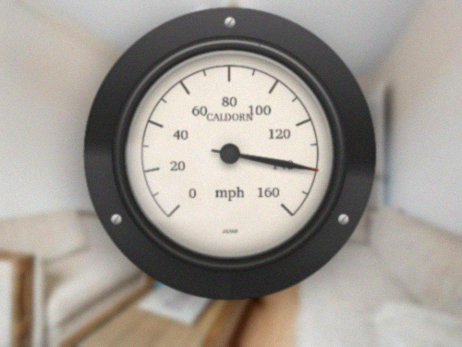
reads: 140
